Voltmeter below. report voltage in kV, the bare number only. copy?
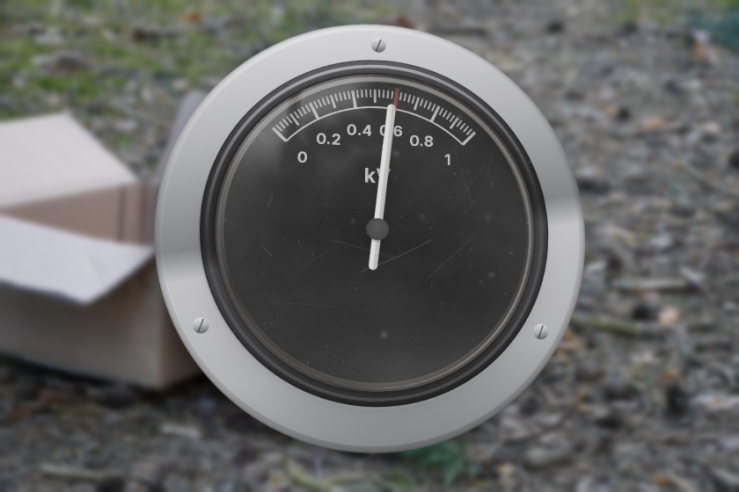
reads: 0.58
